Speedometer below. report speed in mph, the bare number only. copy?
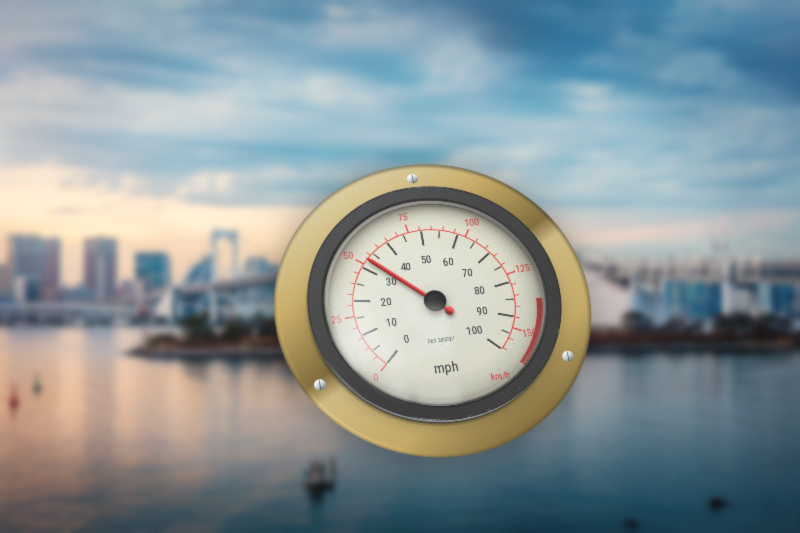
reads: 32.5
